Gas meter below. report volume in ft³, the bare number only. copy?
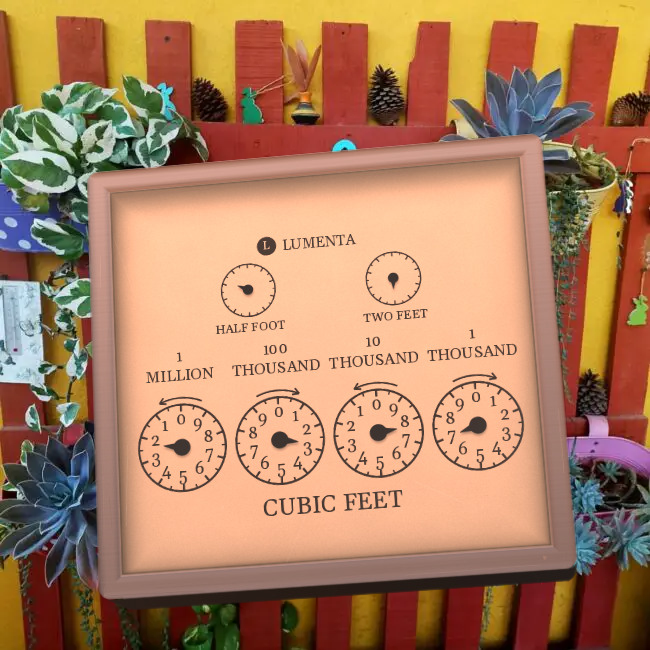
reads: 227700
